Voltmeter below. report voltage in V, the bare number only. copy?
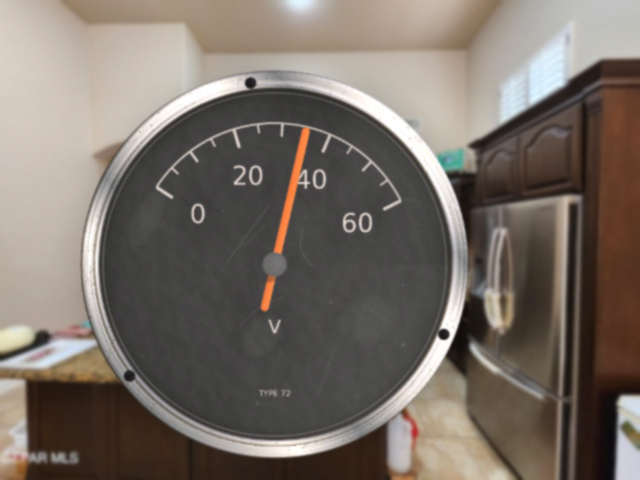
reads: 35
